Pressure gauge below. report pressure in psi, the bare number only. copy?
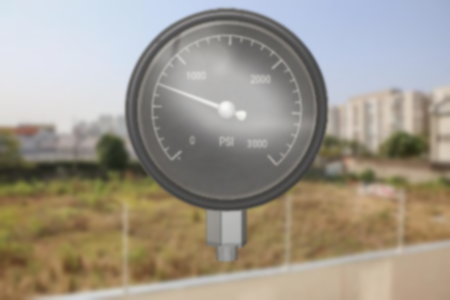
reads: 700
